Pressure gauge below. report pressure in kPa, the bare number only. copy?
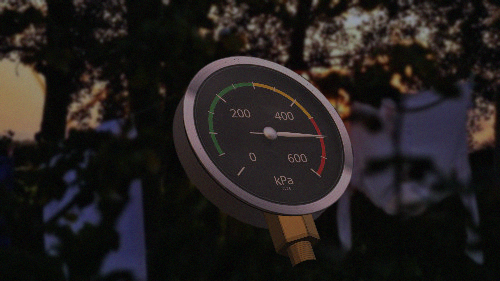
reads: 500
